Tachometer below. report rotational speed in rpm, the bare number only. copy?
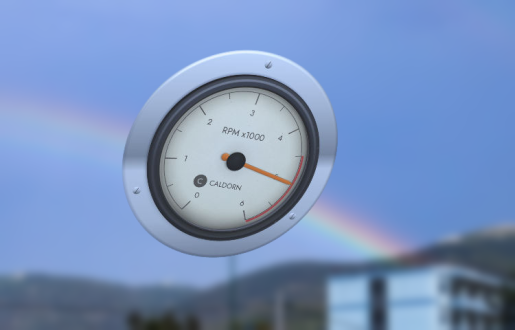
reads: 5000
